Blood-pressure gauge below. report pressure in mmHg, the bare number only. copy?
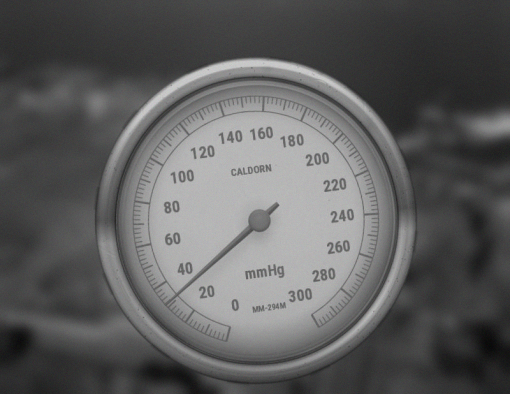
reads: 32
